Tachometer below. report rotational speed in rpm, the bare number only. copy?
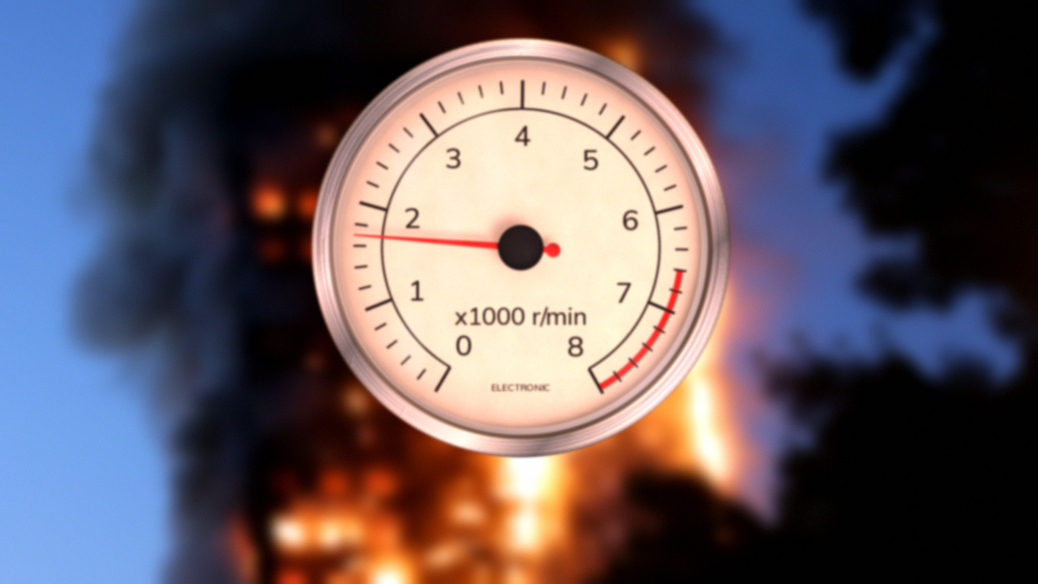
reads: 1700
